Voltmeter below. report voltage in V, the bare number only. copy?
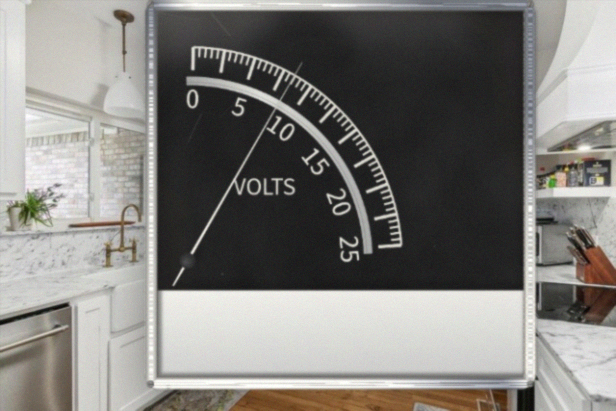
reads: 8.5
